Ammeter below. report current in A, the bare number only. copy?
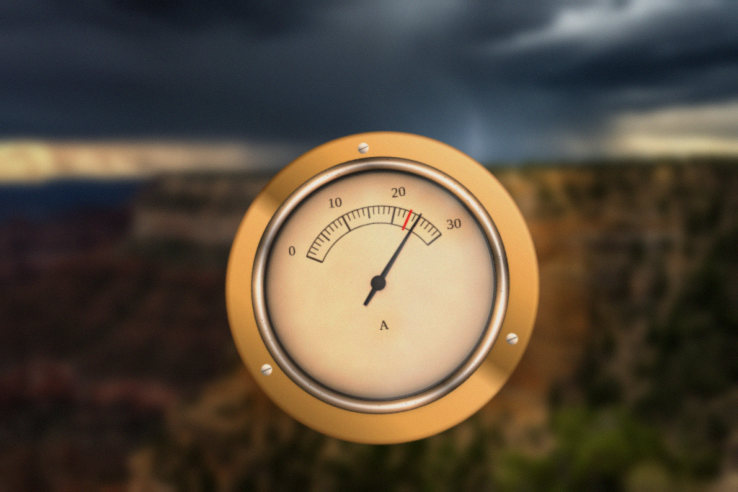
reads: 25
